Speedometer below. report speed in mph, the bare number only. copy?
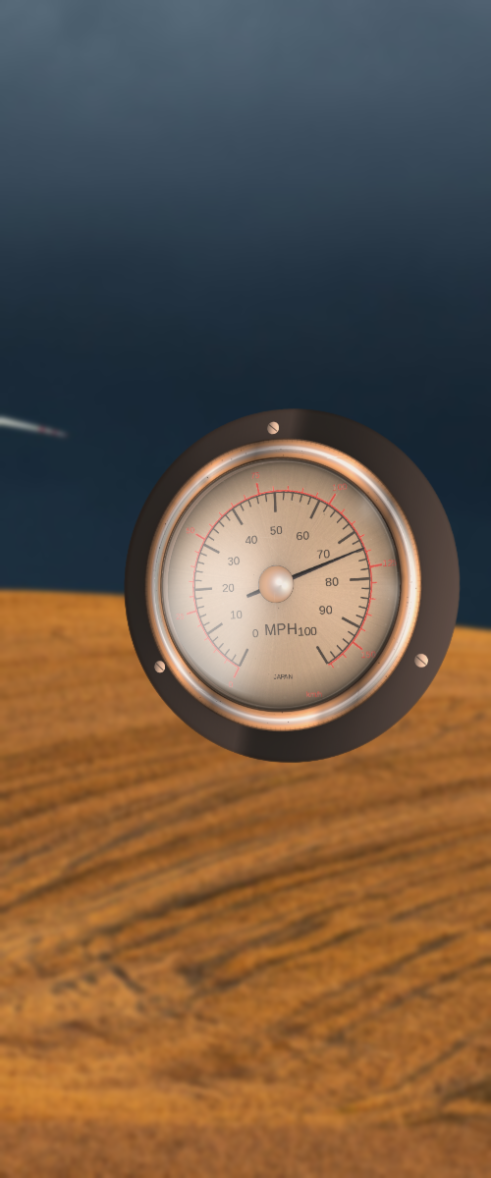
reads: 74
